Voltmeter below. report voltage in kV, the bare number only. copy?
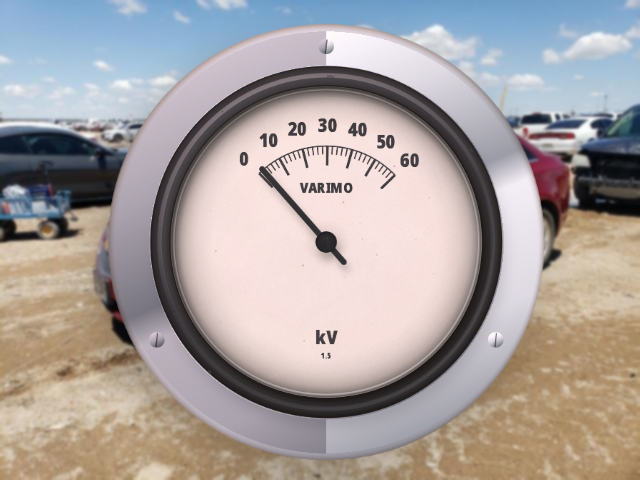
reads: 2
